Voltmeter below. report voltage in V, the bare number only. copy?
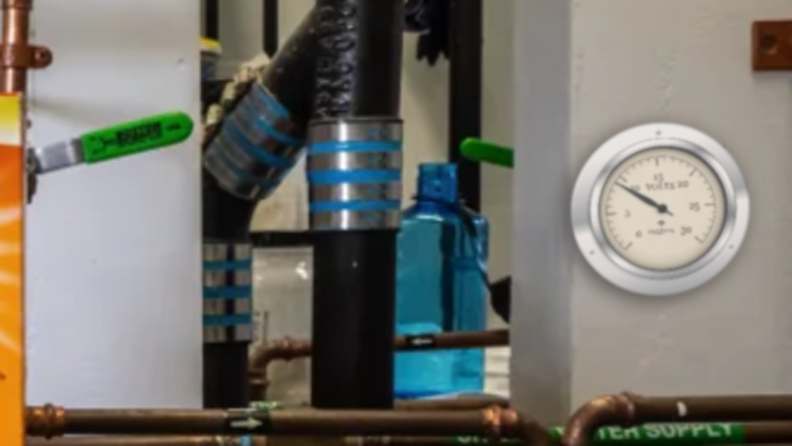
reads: 9
